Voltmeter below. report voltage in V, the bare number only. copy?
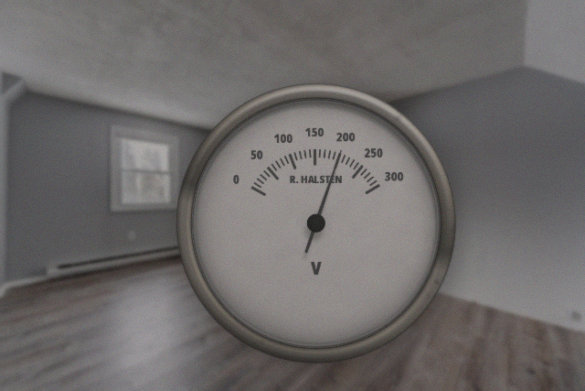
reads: 200
